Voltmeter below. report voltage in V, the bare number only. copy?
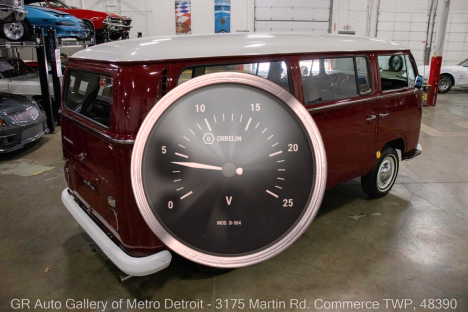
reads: 4
